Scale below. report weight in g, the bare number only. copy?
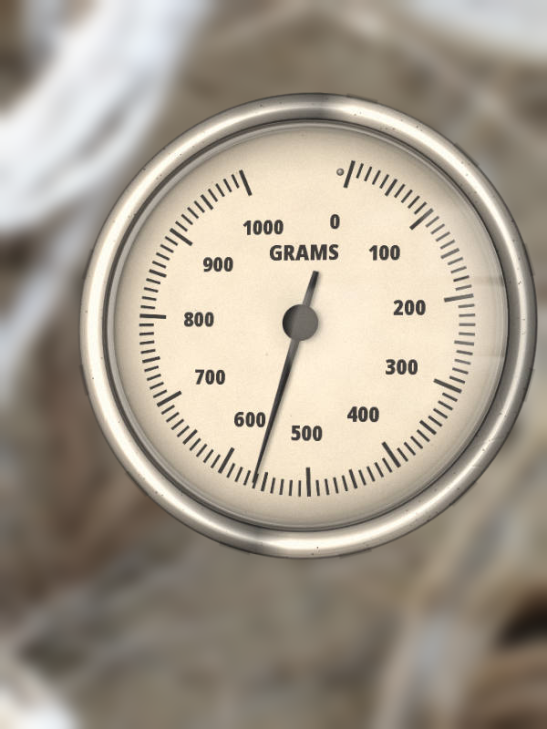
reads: 560
